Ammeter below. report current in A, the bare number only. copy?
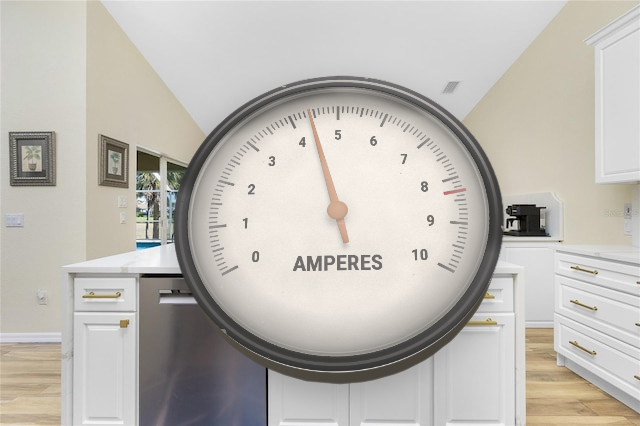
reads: 4.4
